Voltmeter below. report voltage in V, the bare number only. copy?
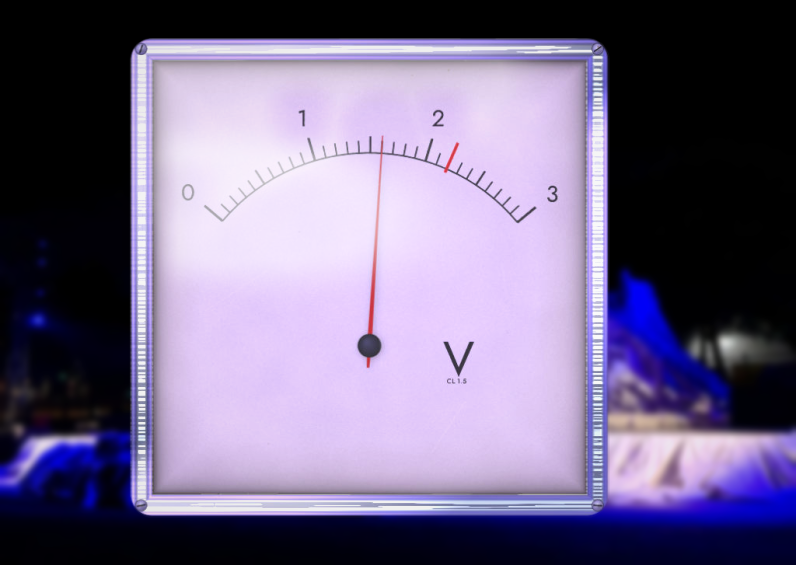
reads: 1.6
